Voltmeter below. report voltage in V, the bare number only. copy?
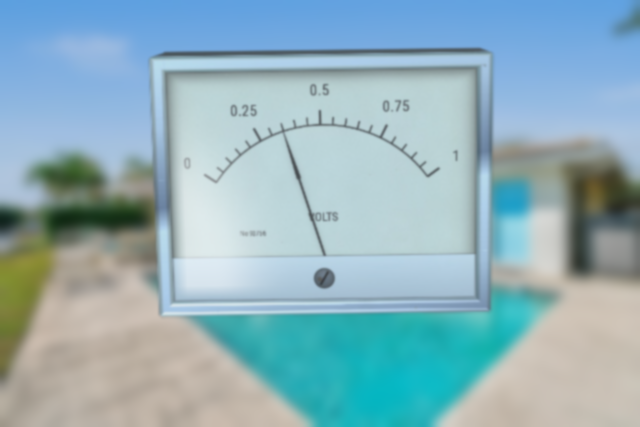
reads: 0.35
